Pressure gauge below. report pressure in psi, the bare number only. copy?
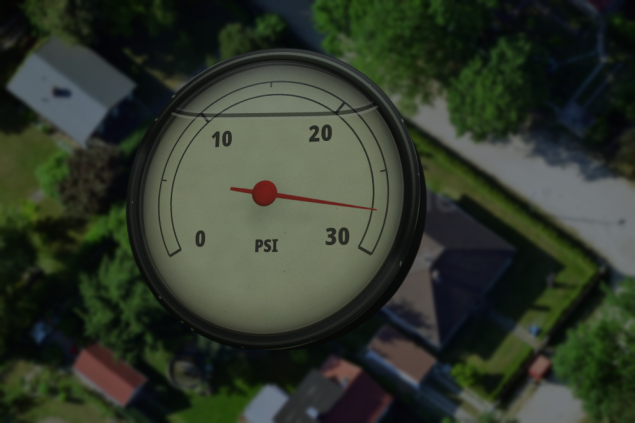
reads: 27.5
